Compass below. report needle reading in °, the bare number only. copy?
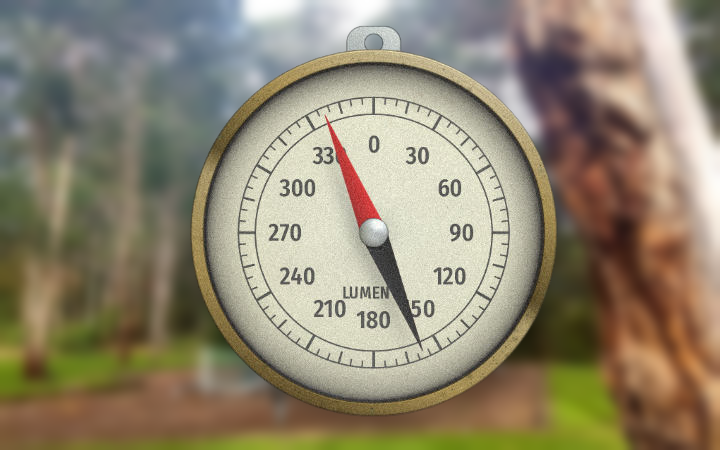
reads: 337.5
